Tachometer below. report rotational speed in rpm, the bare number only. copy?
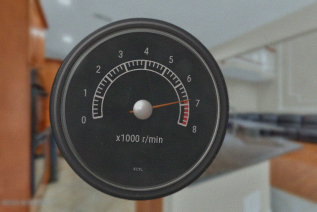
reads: 6800
